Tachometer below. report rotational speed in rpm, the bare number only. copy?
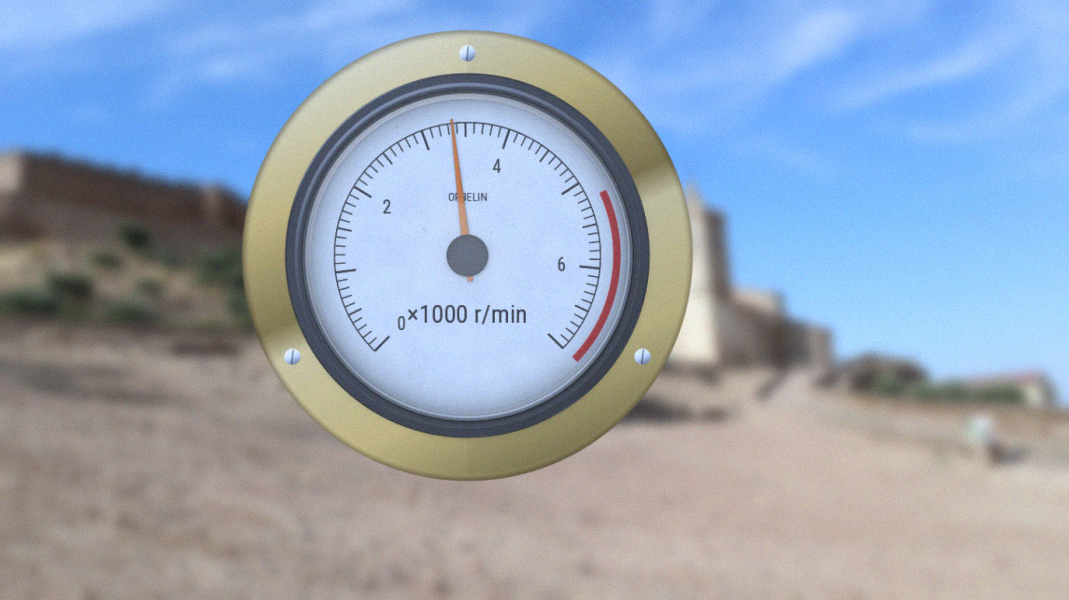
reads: 3350
